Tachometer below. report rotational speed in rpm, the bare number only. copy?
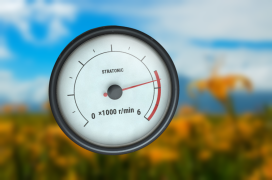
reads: 4750
